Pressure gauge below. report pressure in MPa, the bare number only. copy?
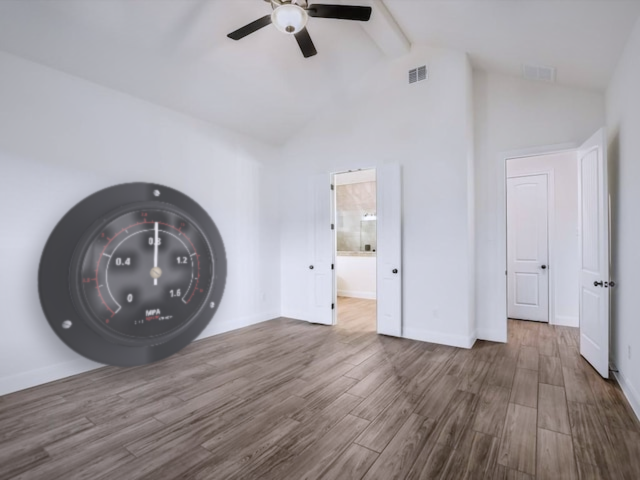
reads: 0.8
